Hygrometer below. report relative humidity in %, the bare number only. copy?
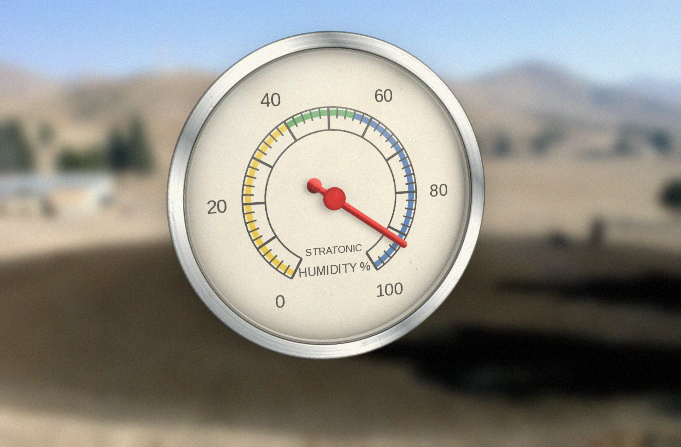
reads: 92
